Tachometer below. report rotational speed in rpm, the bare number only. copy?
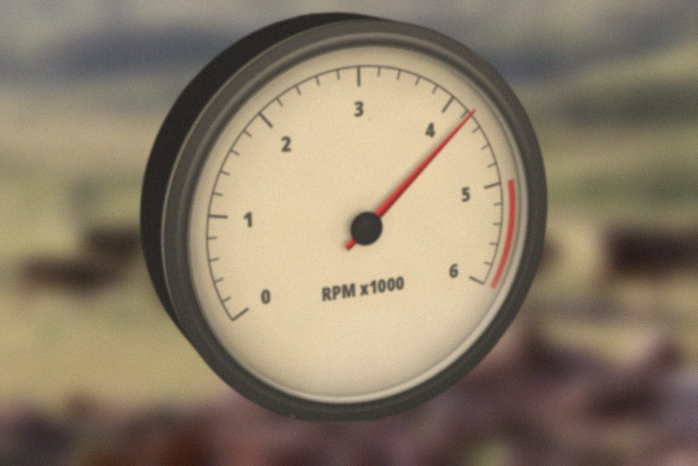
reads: 4200
